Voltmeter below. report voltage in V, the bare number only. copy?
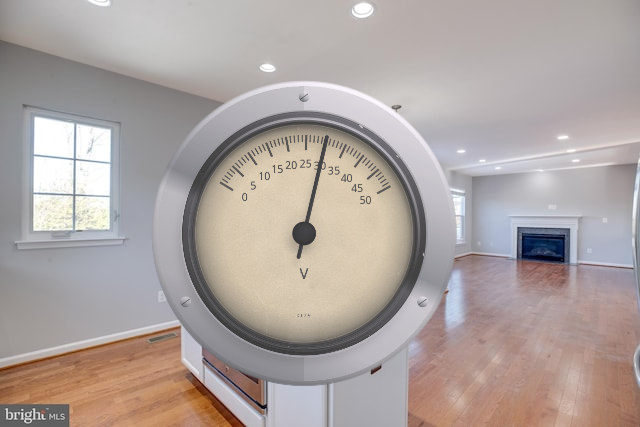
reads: 30
